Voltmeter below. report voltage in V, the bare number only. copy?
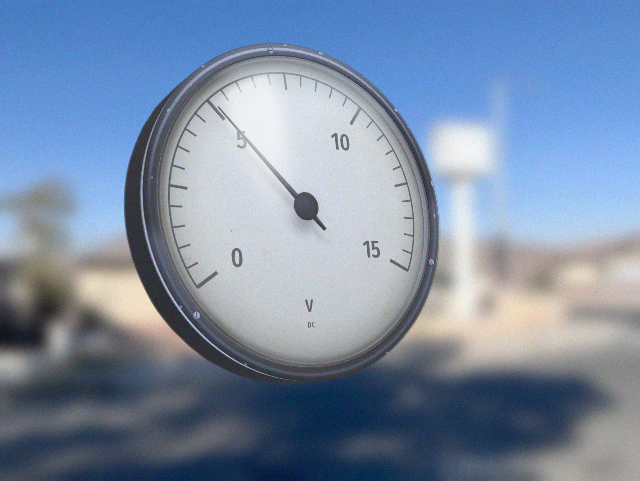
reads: 5
